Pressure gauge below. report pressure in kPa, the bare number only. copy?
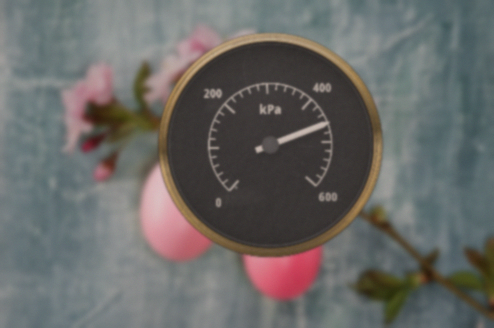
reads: 460
